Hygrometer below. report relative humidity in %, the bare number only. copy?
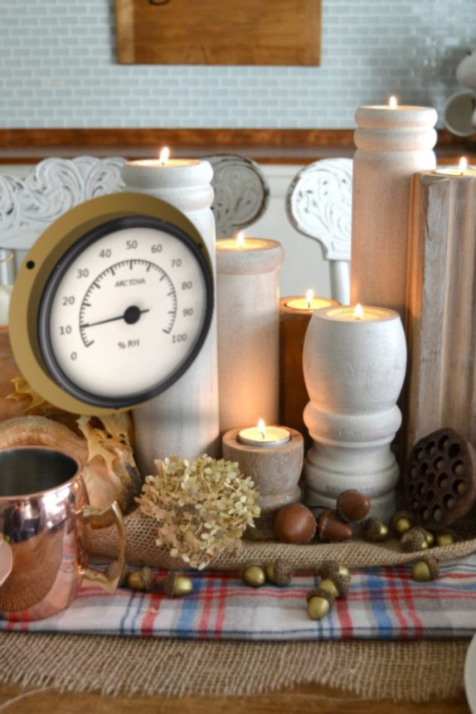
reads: 10
